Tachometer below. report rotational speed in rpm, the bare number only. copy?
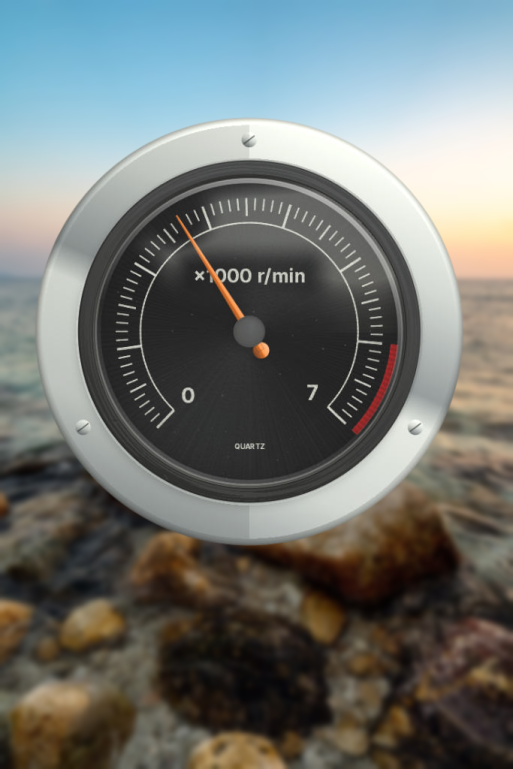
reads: 2700
